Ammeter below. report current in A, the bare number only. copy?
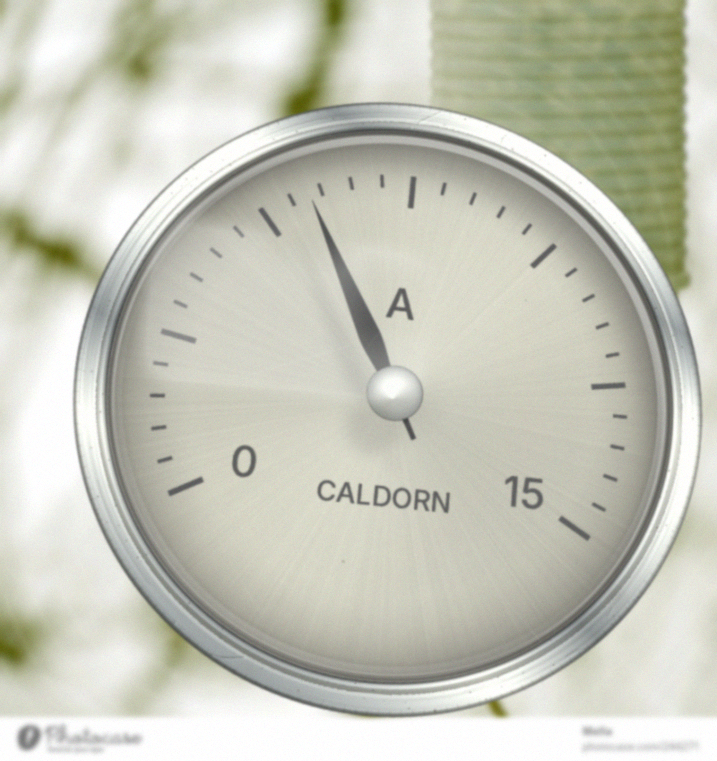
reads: 5.75
